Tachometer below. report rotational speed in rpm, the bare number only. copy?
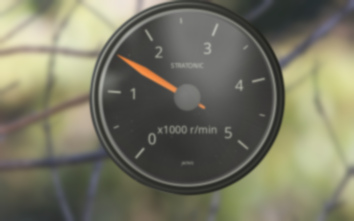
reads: 1500
